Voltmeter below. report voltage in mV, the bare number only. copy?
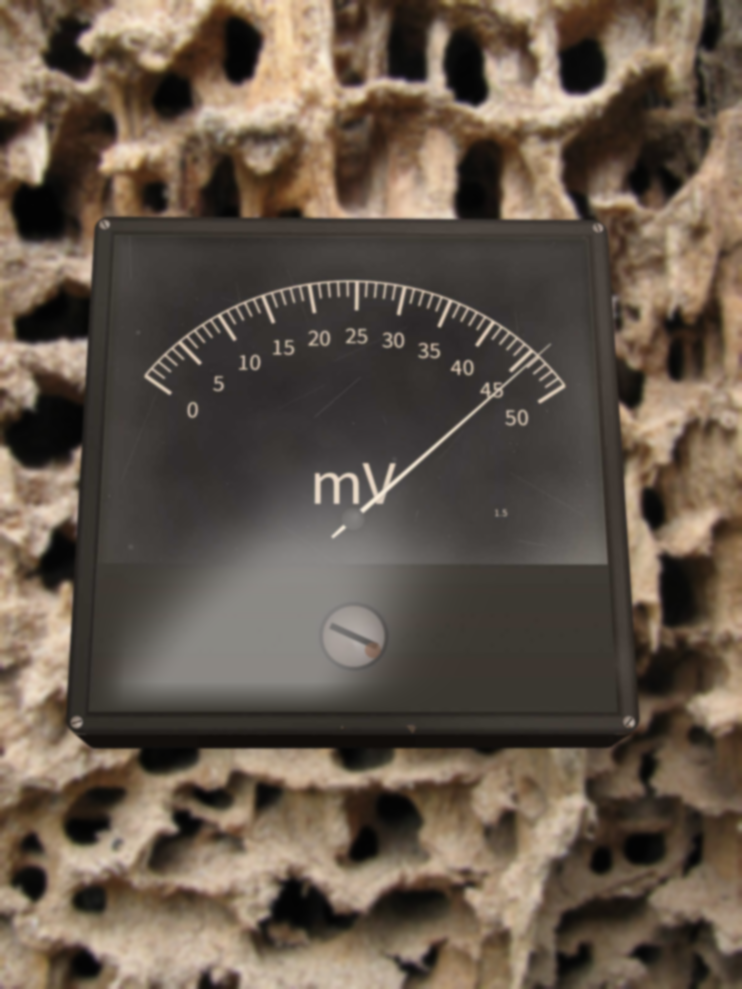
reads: 46
